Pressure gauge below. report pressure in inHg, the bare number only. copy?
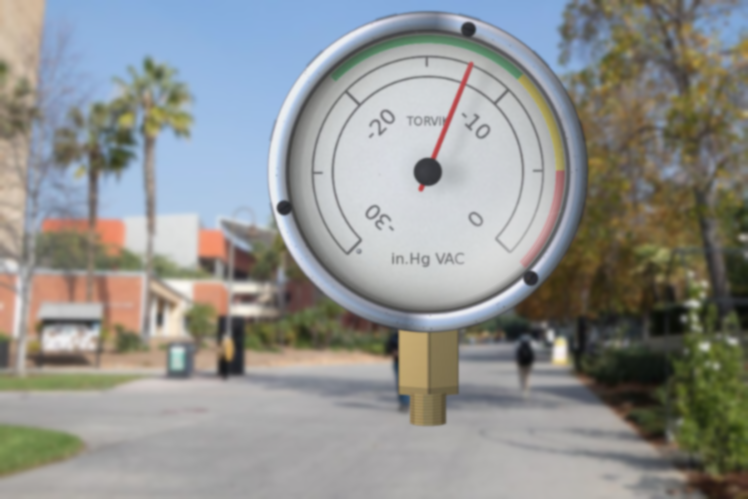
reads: -12.5
